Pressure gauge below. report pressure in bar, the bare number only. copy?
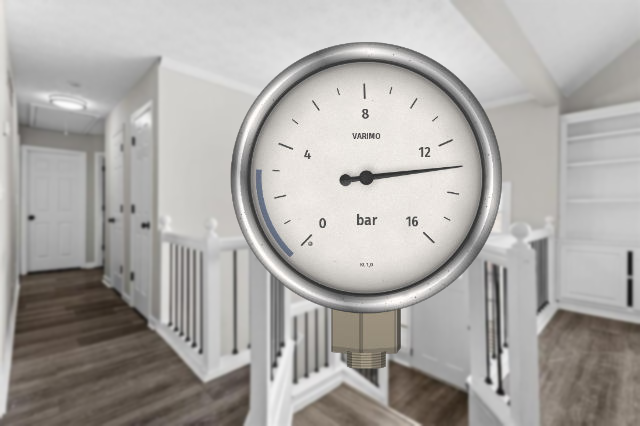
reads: 13
